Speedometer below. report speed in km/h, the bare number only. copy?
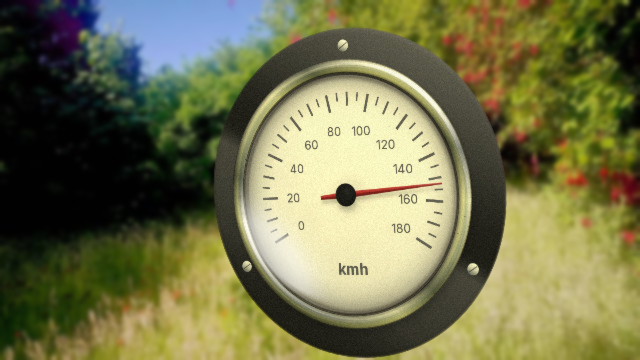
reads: 152.5
